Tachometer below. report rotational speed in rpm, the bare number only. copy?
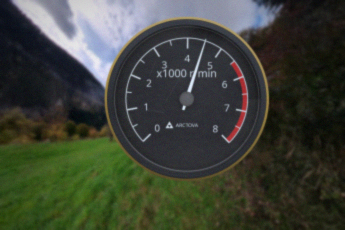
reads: 4500
